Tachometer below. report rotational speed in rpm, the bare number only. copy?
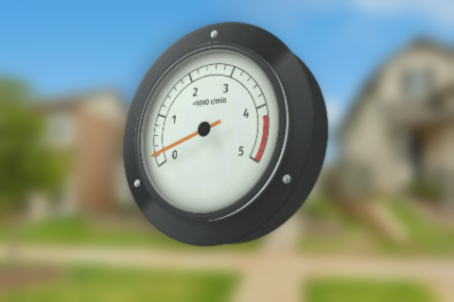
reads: 200
